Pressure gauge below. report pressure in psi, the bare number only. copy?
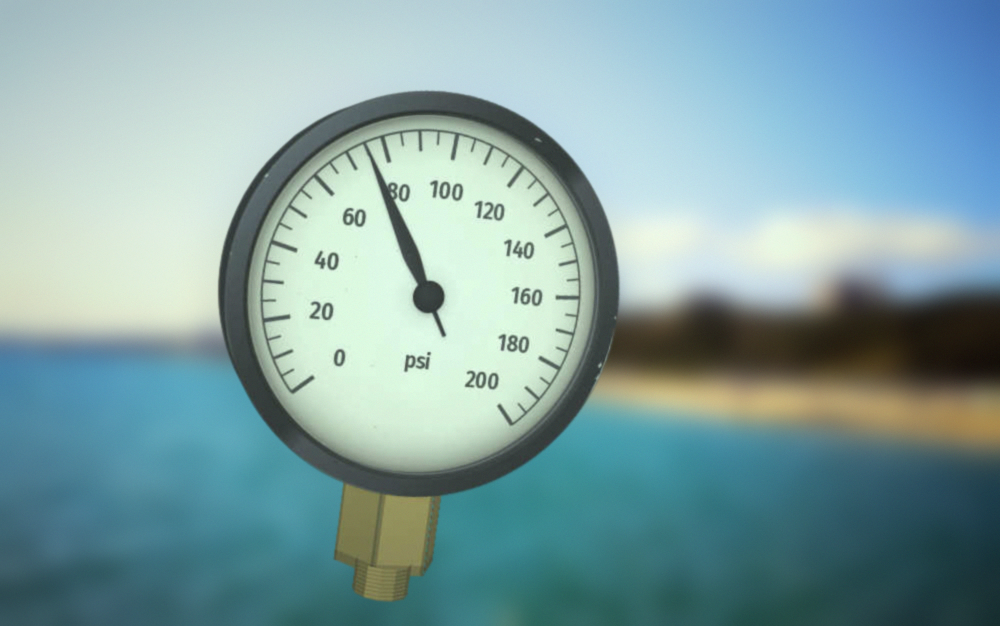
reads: 75
